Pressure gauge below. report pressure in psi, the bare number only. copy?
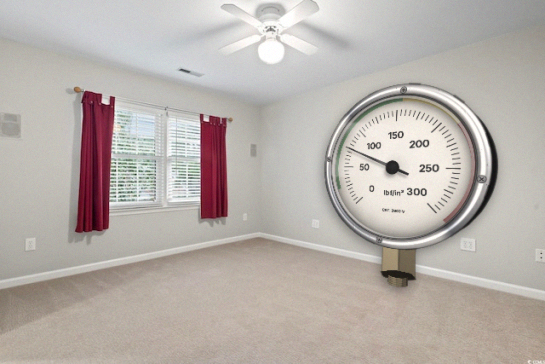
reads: 75
